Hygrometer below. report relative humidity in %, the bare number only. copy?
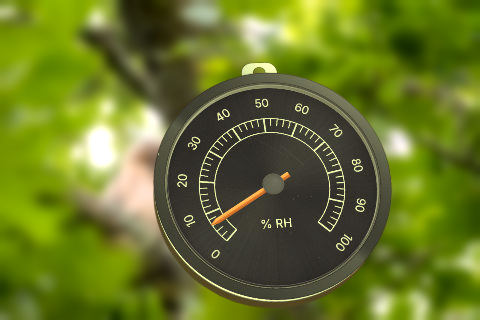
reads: 6
